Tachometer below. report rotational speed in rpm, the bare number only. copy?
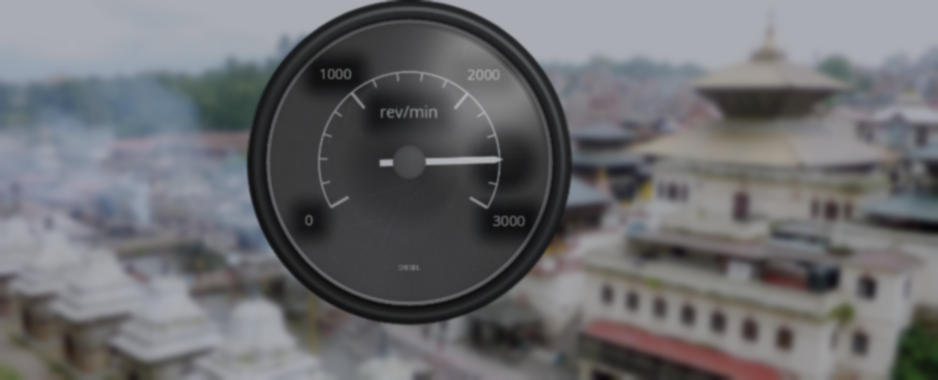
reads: 2600
